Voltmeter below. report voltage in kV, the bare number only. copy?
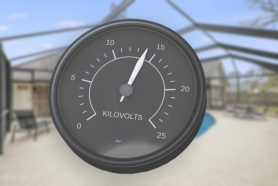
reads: 14
